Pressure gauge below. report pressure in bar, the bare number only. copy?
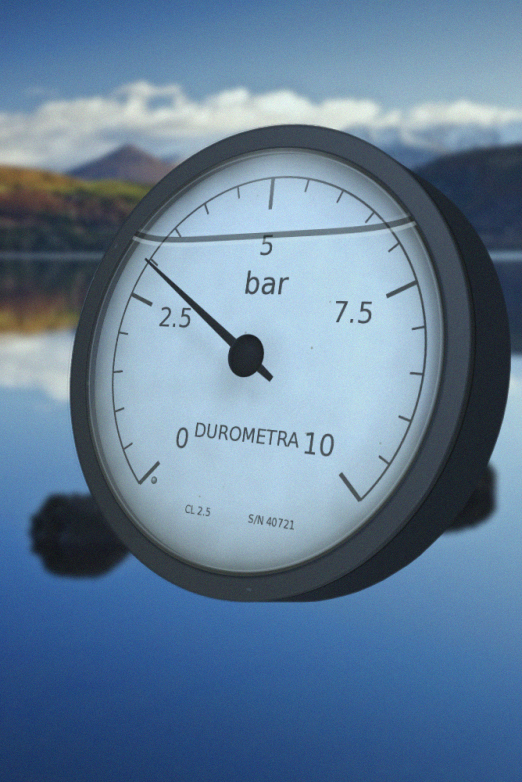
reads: 3
